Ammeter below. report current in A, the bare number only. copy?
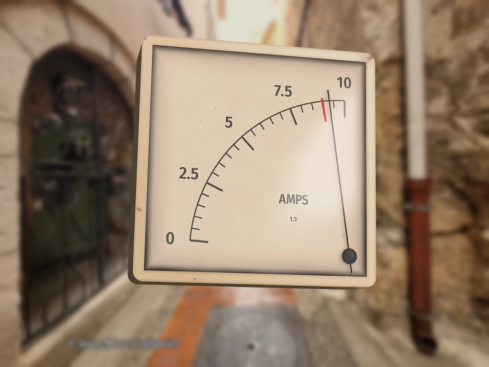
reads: 9.25
